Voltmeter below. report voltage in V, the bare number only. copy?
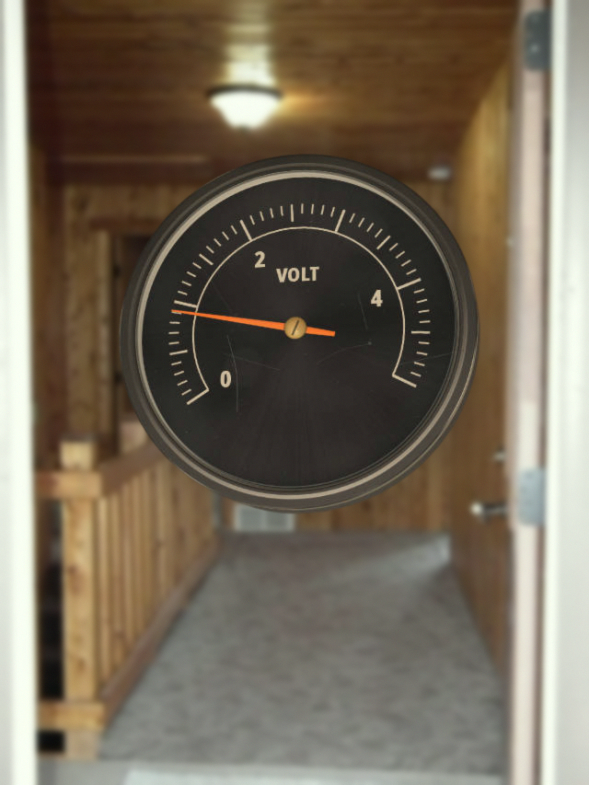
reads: 0.9
